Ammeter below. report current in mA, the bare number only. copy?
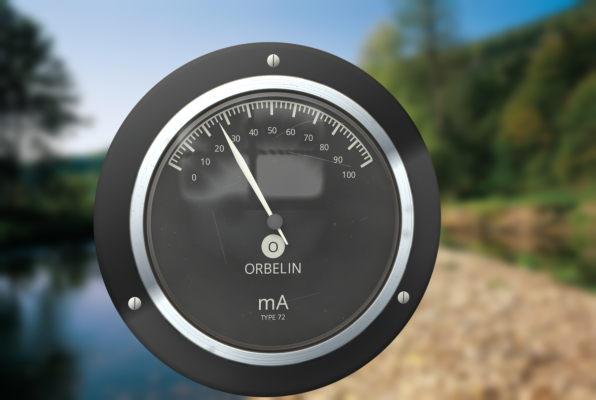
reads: 26
